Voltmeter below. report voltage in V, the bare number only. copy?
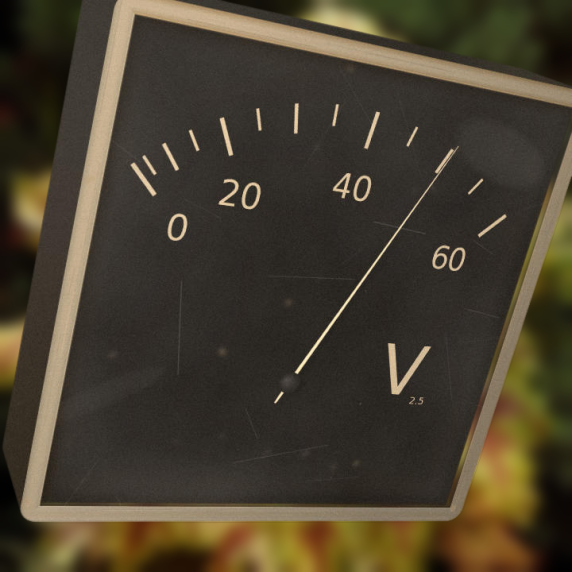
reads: 50
